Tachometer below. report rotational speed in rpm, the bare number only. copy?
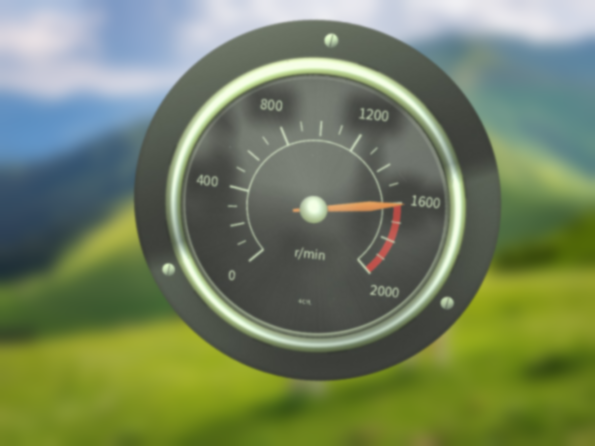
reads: 1600
